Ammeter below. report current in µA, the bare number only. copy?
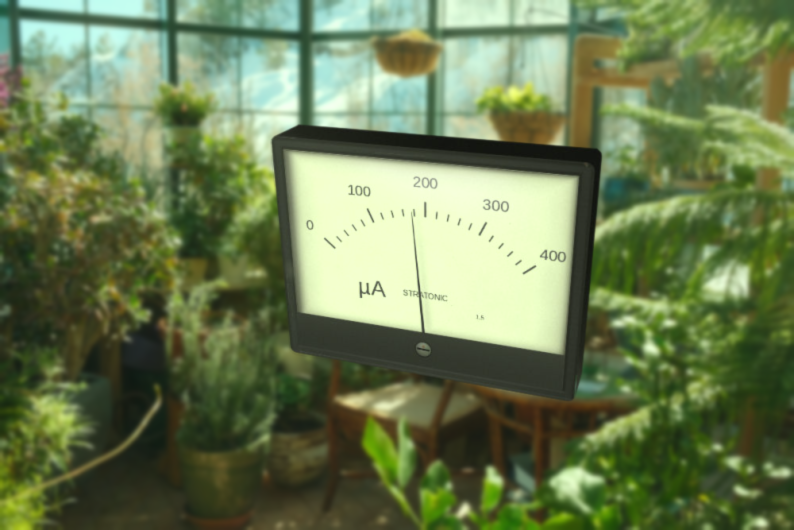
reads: 180
